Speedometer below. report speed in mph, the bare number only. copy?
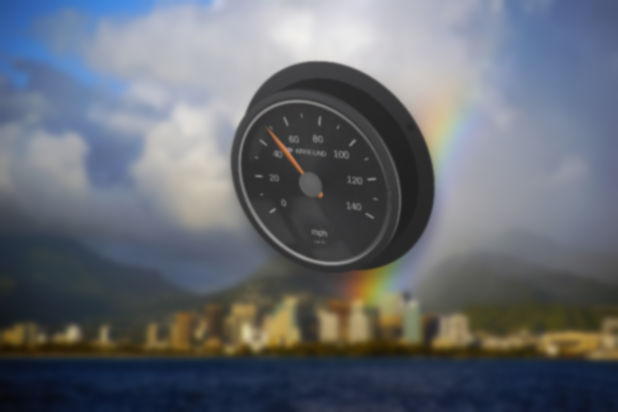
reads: 50
